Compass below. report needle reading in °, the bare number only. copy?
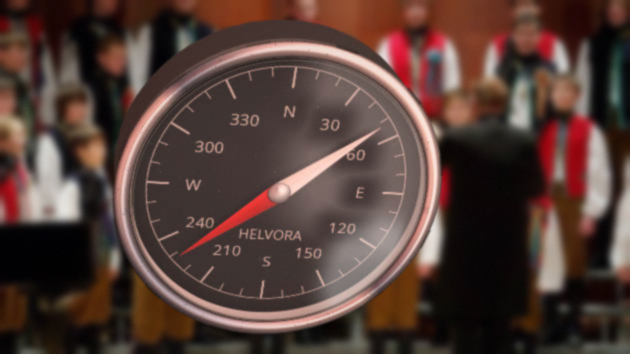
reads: 230
